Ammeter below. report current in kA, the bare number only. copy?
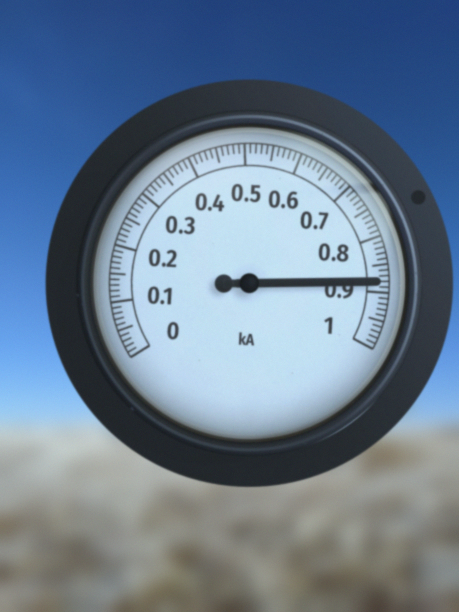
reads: 0.88
